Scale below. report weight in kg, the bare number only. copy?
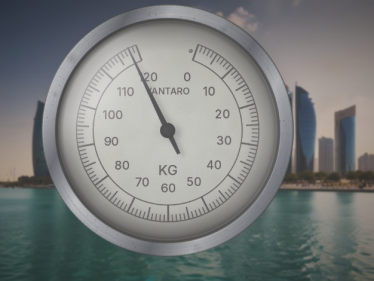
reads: 118
